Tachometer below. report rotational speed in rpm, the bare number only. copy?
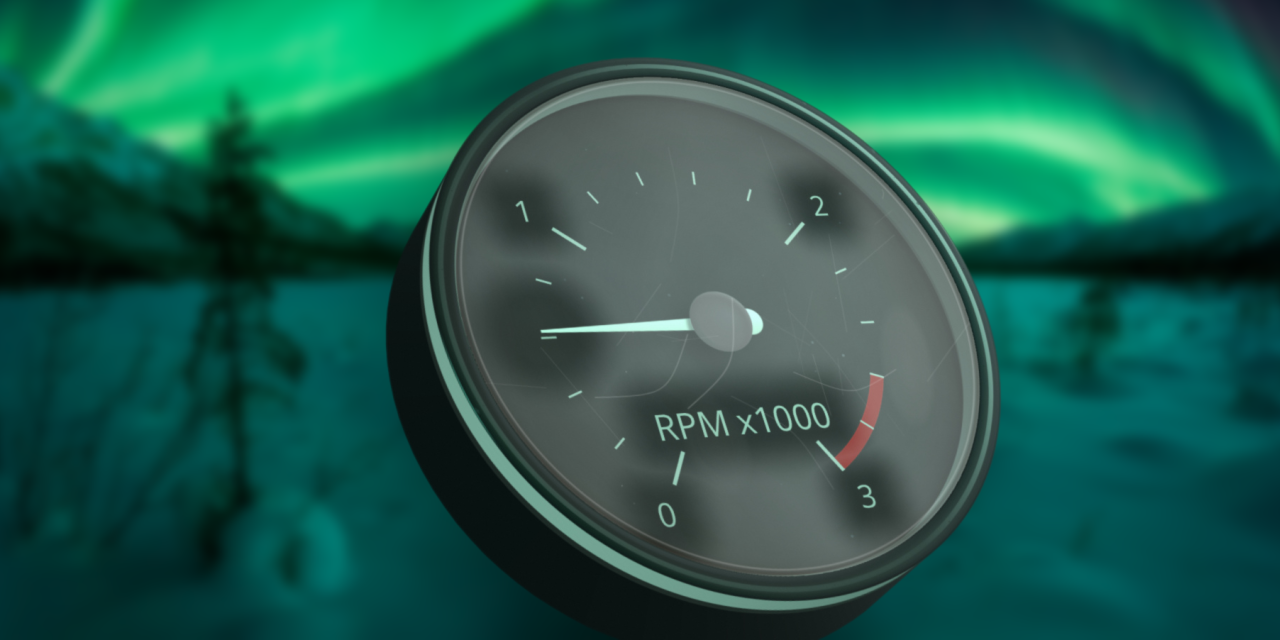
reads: 600
